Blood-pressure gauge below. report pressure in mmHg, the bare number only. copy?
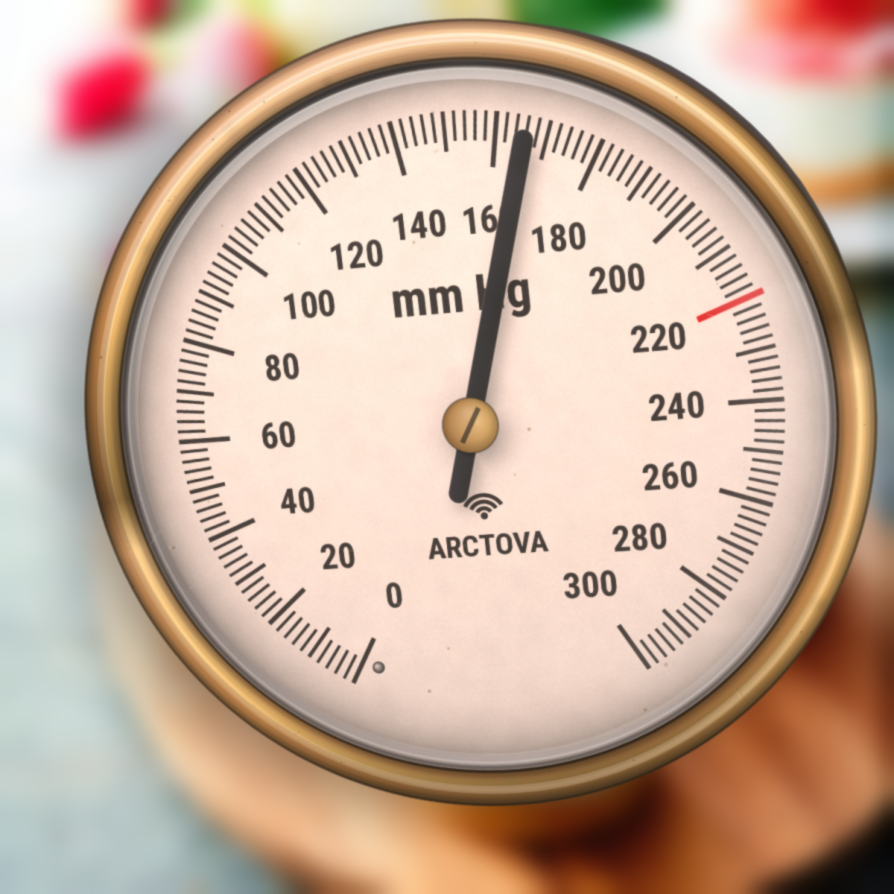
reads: 166
